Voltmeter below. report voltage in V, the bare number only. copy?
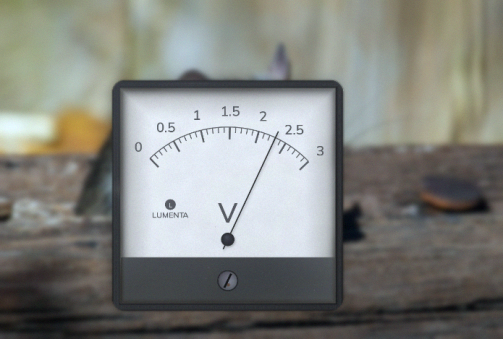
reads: 2.3
